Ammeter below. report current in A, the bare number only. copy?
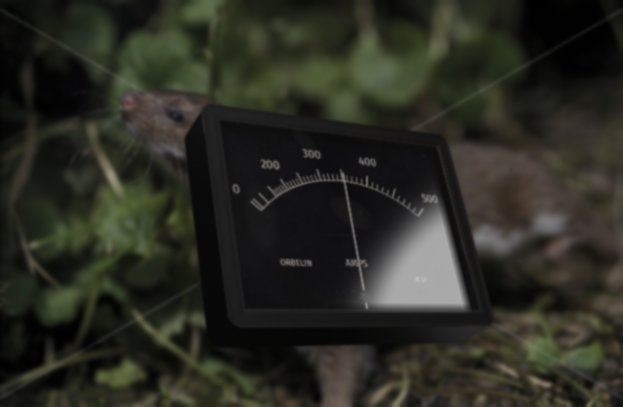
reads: 350
